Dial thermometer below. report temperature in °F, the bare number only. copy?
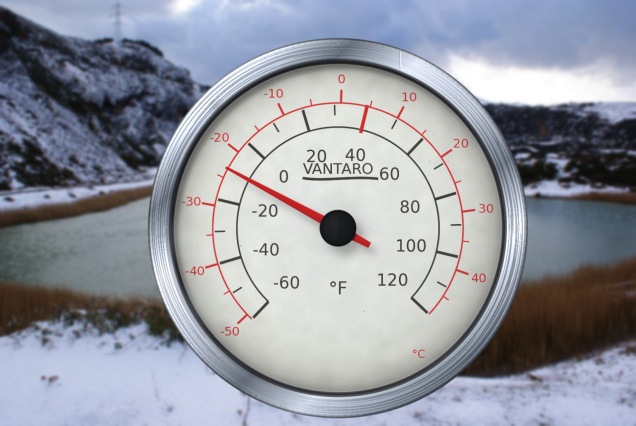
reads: -10
